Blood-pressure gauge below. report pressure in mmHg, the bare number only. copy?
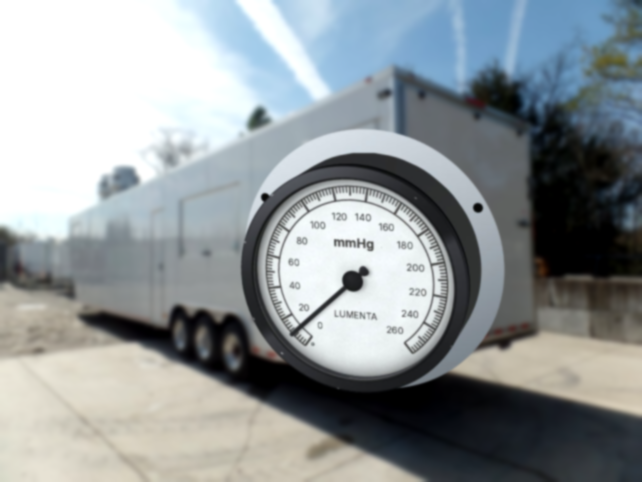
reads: 10
